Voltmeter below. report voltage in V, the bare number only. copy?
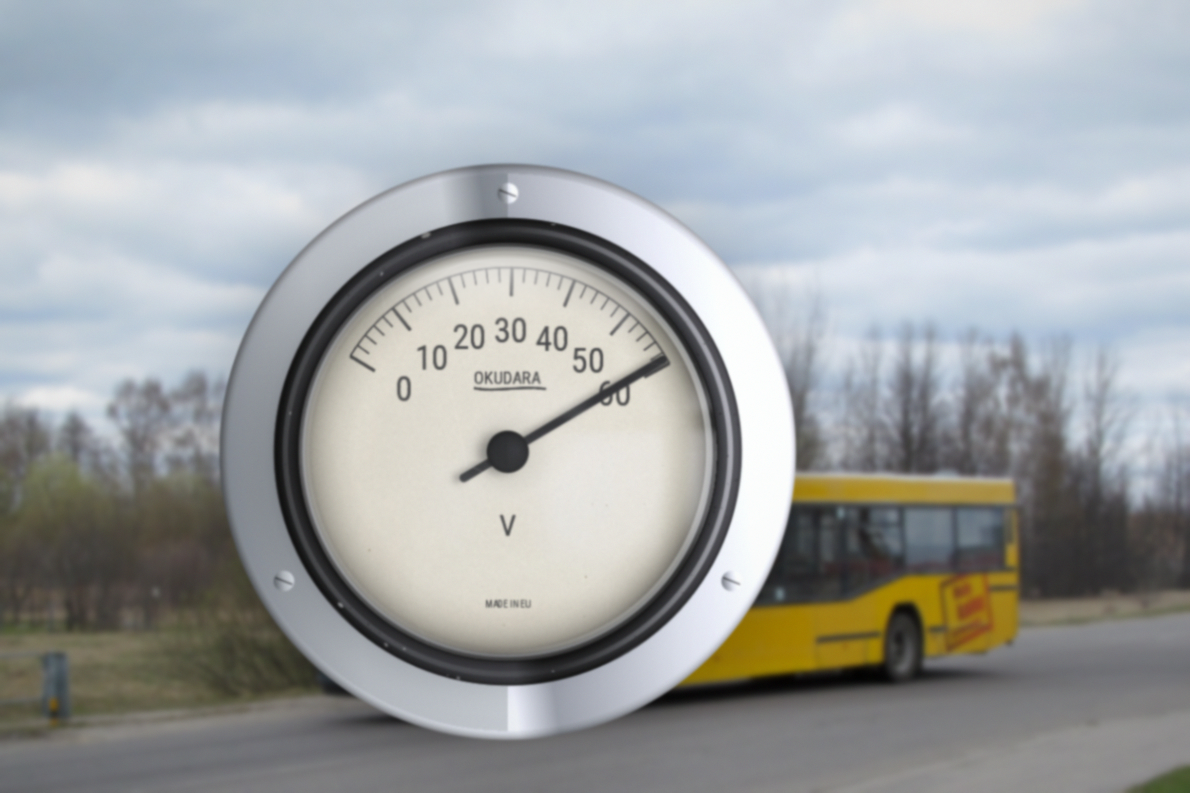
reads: 59
